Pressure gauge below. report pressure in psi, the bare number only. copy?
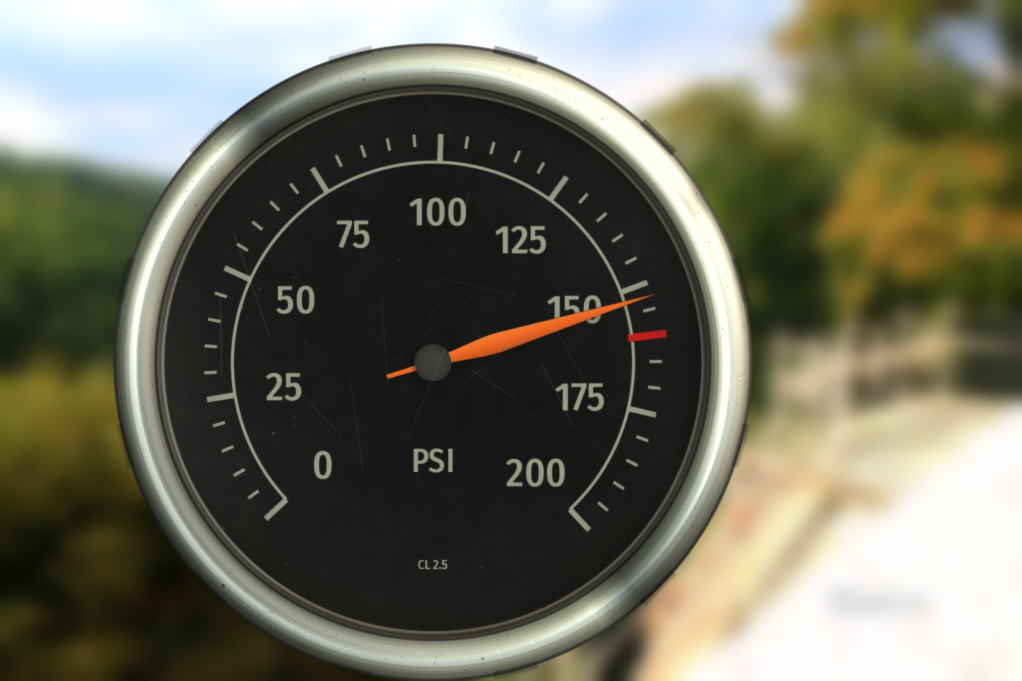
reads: 152.5
